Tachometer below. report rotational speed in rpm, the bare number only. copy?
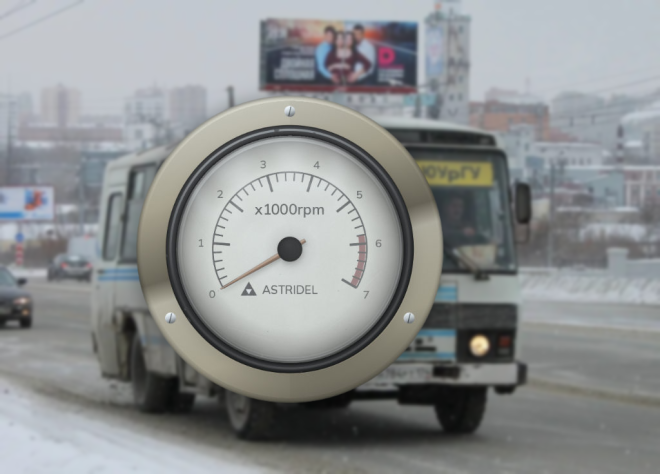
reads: 0
